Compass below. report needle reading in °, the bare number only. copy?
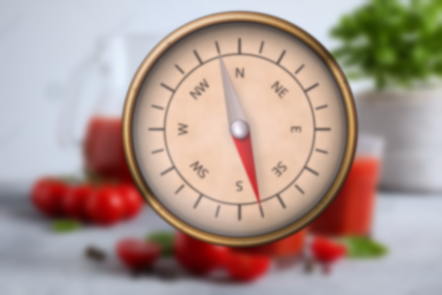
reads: 165
